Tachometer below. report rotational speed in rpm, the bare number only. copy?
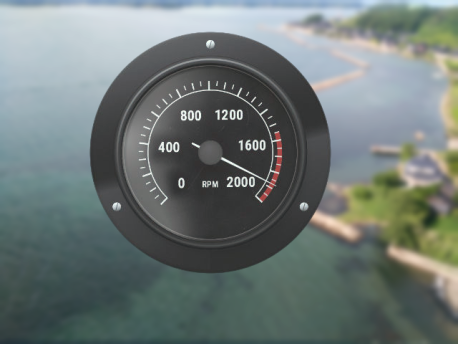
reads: 1875
